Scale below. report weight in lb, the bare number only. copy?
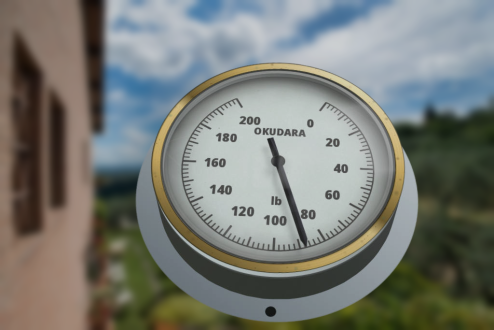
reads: 88
